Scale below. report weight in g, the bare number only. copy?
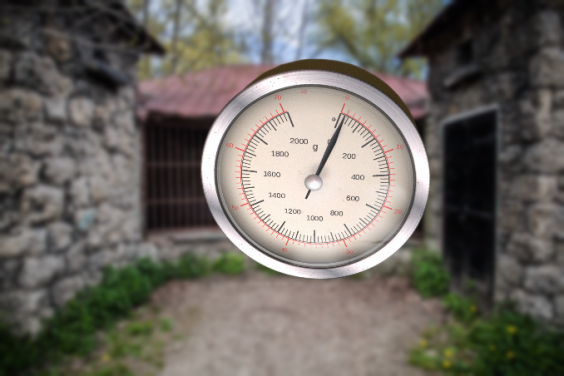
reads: 20
